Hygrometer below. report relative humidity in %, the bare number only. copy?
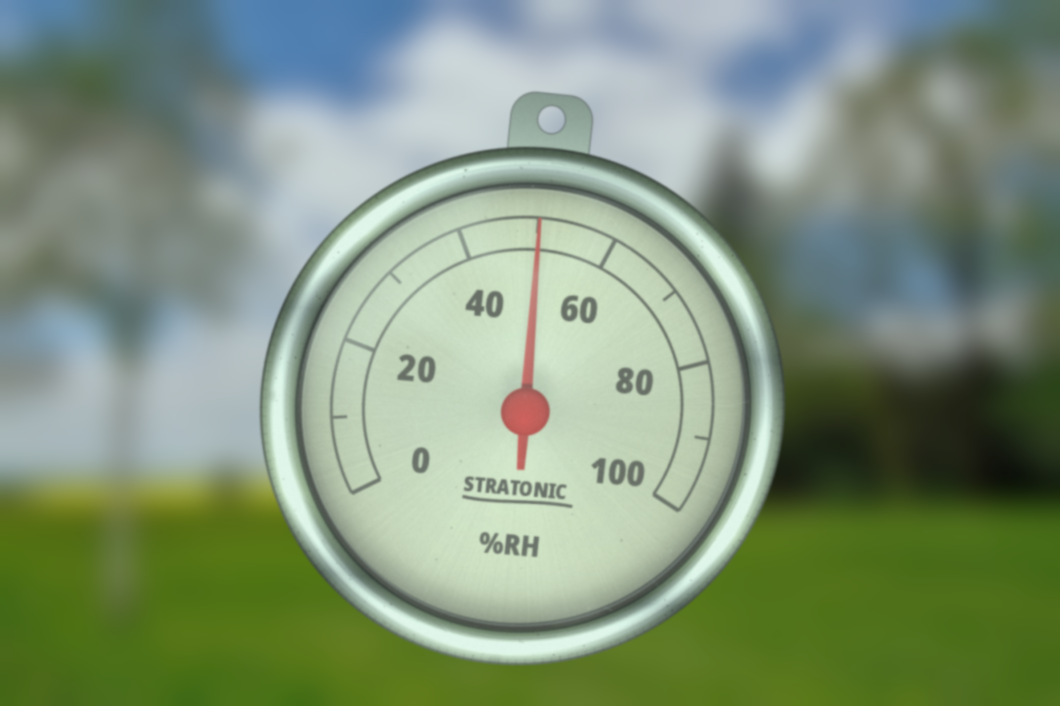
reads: 50
